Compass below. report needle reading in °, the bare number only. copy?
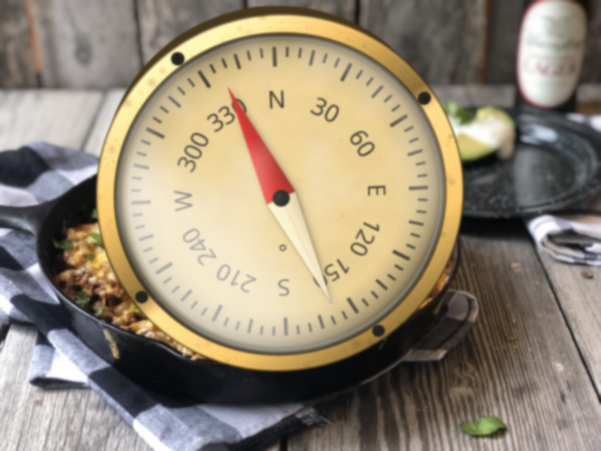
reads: 337.5
